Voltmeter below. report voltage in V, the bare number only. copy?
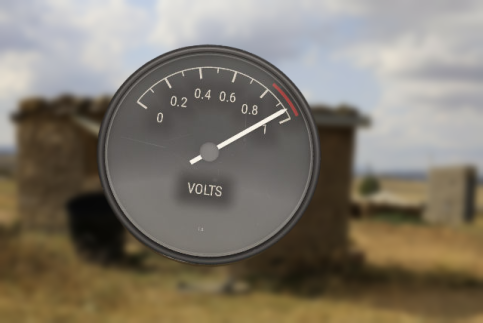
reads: 0.95
